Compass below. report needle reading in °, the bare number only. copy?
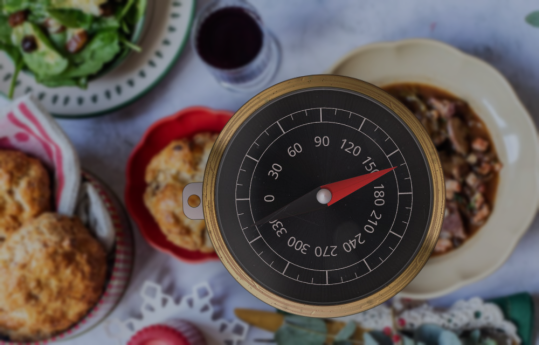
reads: 160
